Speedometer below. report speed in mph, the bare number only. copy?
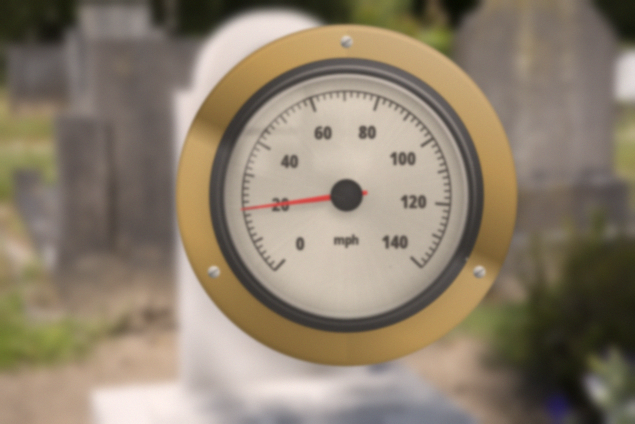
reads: 20
